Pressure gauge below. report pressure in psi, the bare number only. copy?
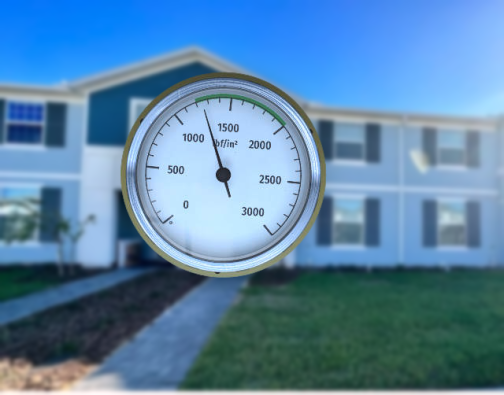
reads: 1250
